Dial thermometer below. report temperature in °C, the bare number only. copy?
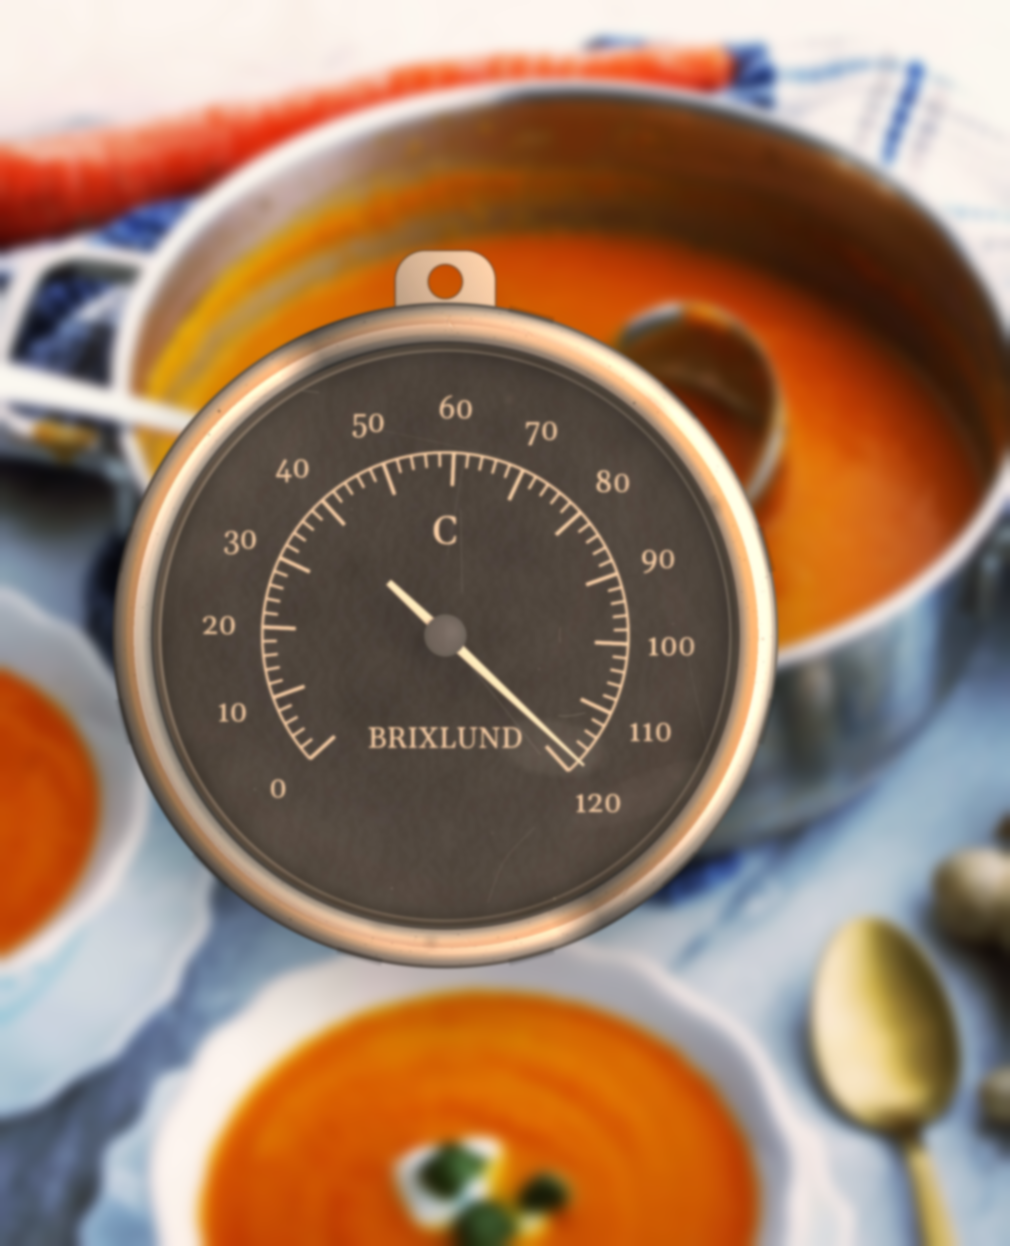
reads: 118
